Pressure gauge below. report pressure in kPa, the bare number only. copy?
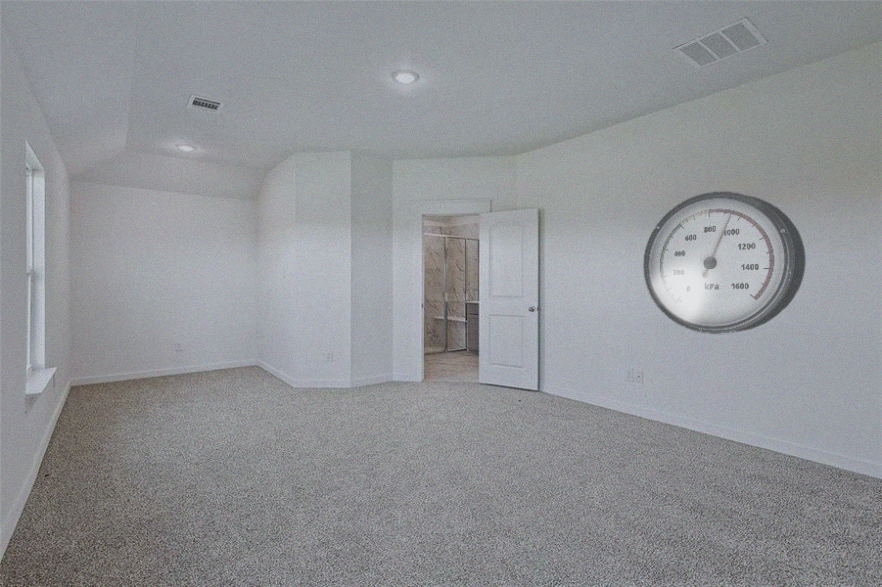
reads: 950
